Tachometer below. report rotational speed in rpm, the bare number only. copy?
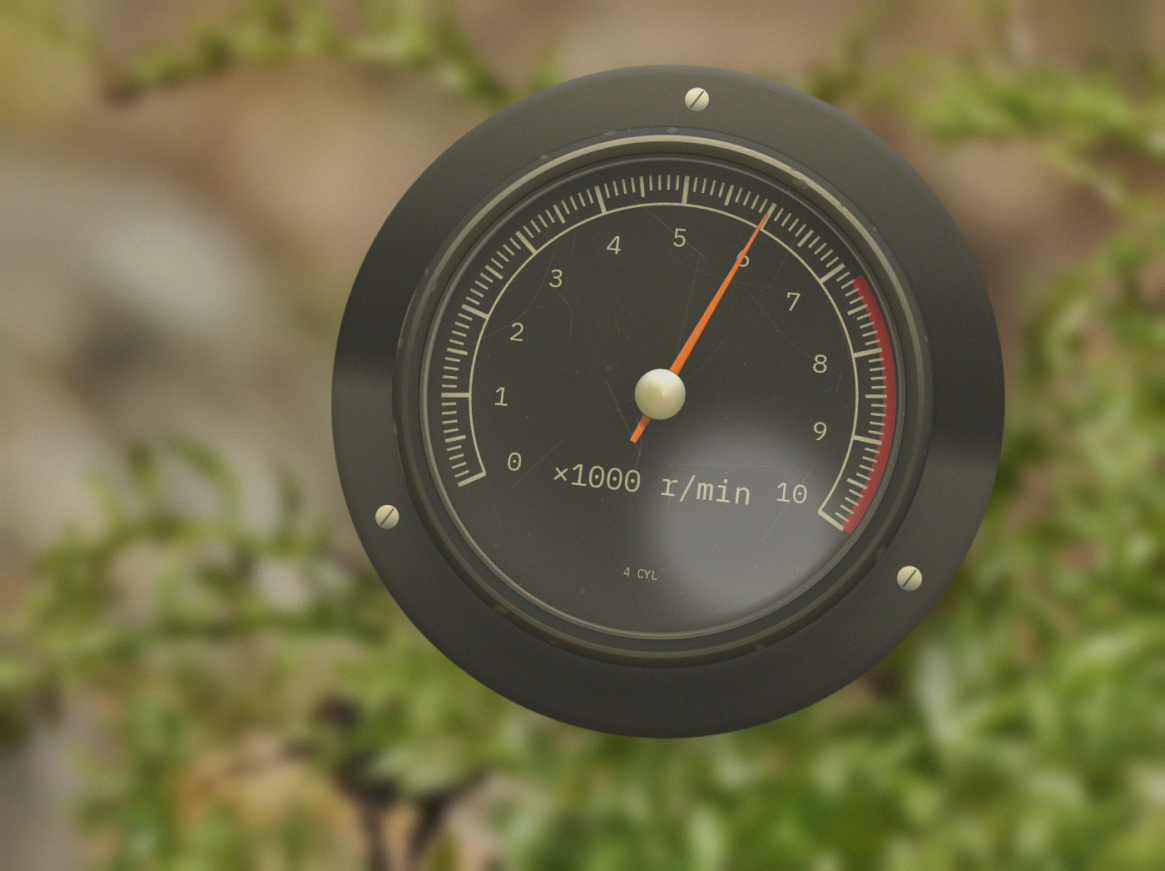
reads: 6000
